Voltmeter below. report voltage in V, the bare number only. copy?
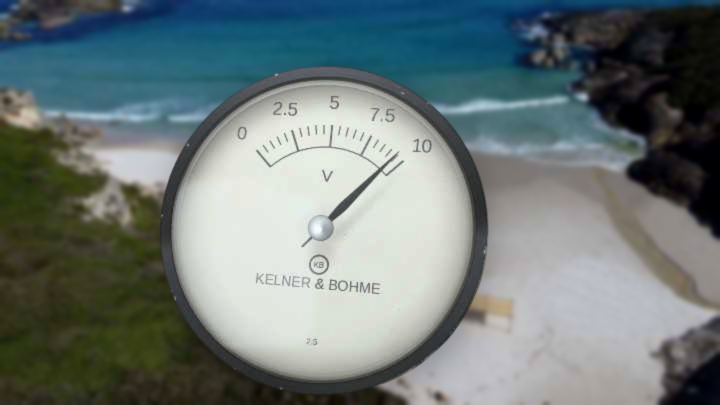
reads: 9.5
